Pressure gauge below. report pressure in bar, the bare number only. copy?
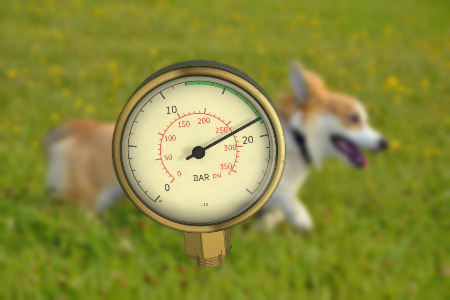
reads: 18.5
